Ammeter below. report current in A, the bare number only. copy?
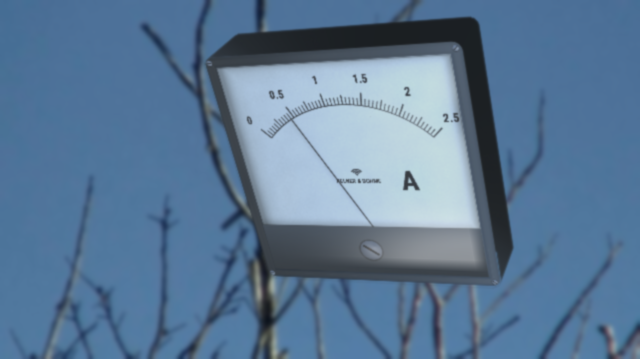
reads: 0.5
